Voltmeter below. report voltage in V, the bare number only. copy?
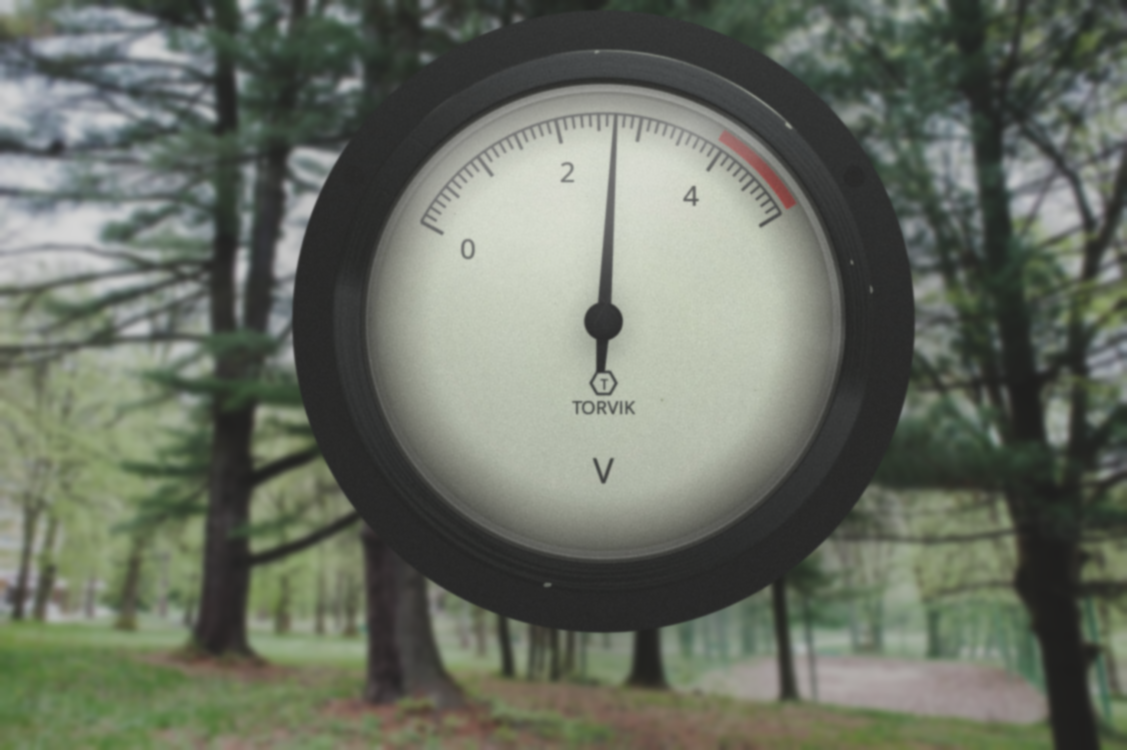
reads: 2.7
